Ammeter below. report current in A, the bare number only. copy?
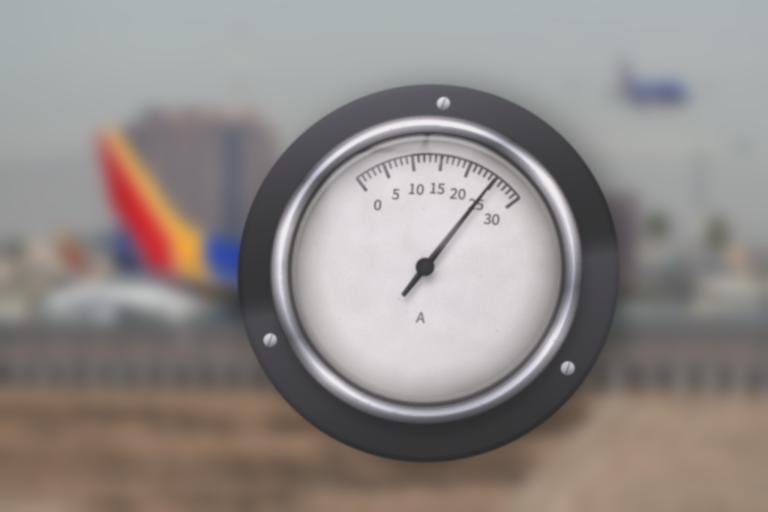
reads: 25
